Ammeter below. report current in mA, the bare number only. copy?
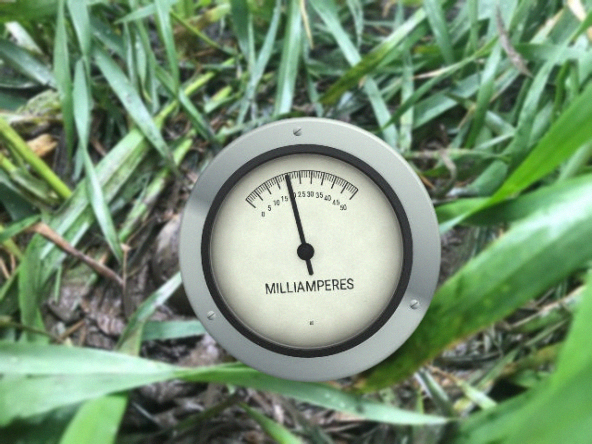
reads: 20
